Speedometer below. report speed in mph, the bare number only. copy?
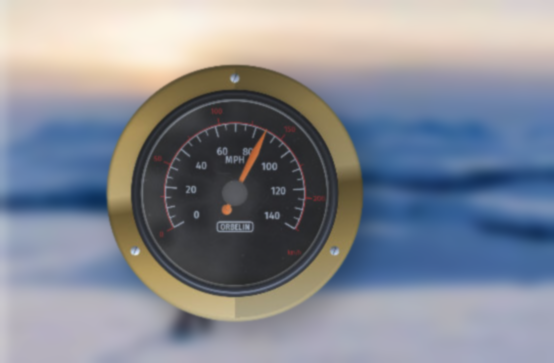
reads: 85
